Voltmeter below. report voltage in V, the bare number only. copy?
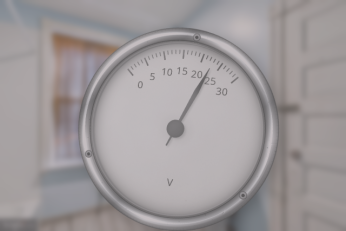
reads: 23
